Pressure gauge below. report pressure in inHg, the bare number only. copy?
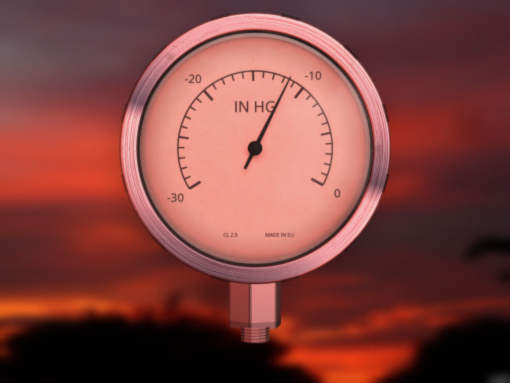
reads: -11.5
